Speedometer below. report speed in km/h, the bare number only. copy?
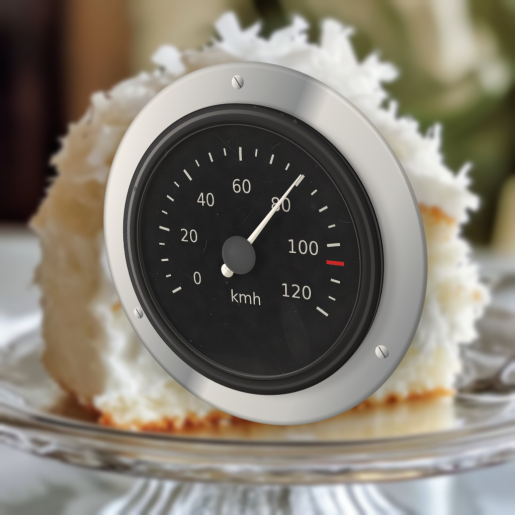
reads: 80
